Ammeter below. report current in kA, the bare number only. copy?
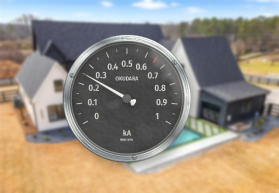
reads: 0.25
